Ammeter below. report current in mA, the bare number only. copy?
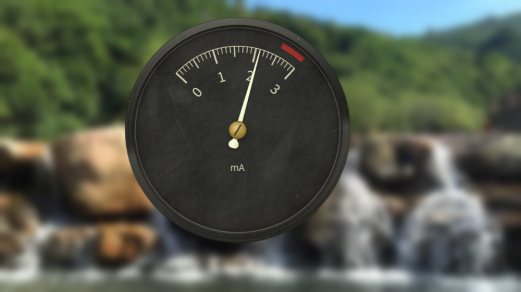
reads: 2.1
